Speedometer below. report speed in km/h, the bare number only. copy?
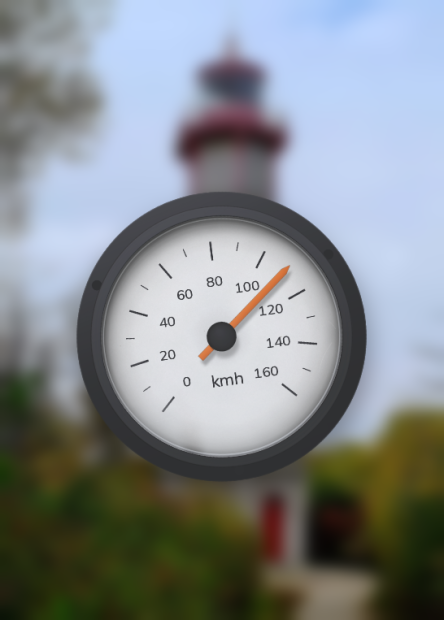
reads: 110
